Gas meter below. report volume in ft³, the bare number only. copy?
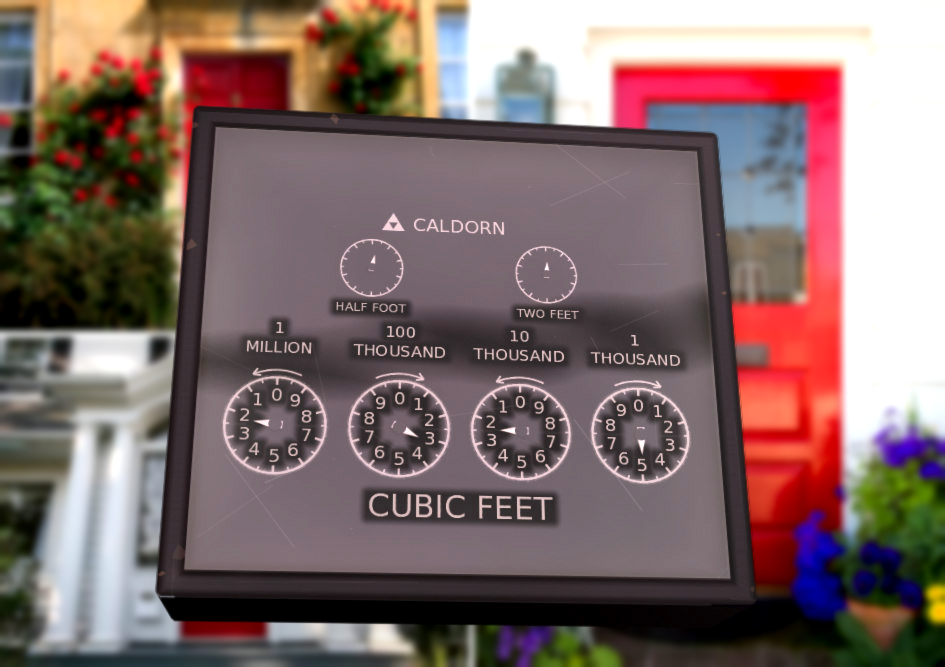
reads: 232500
